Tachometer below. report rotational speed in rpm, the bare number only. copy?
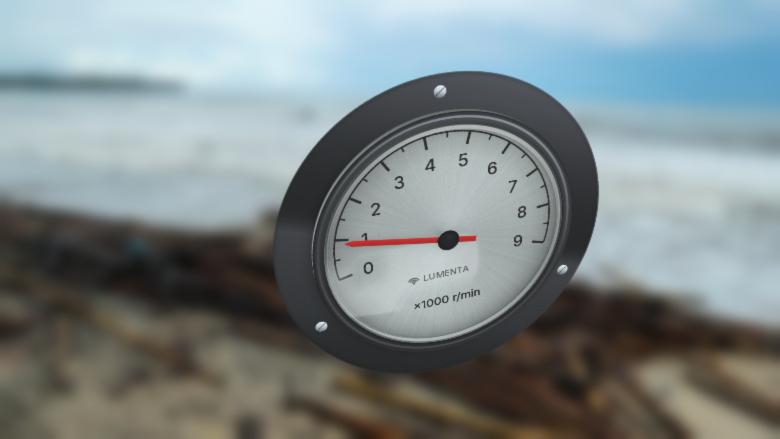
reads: 1000
